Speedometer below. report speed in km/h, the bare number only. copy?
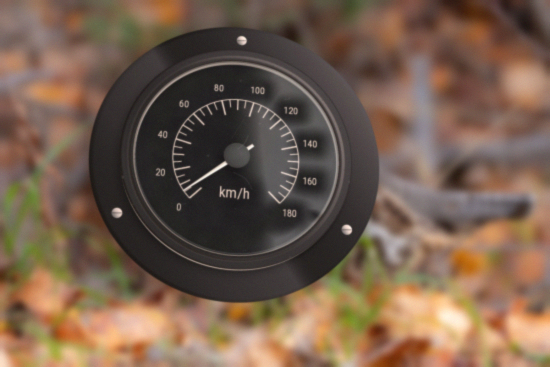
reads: 5
